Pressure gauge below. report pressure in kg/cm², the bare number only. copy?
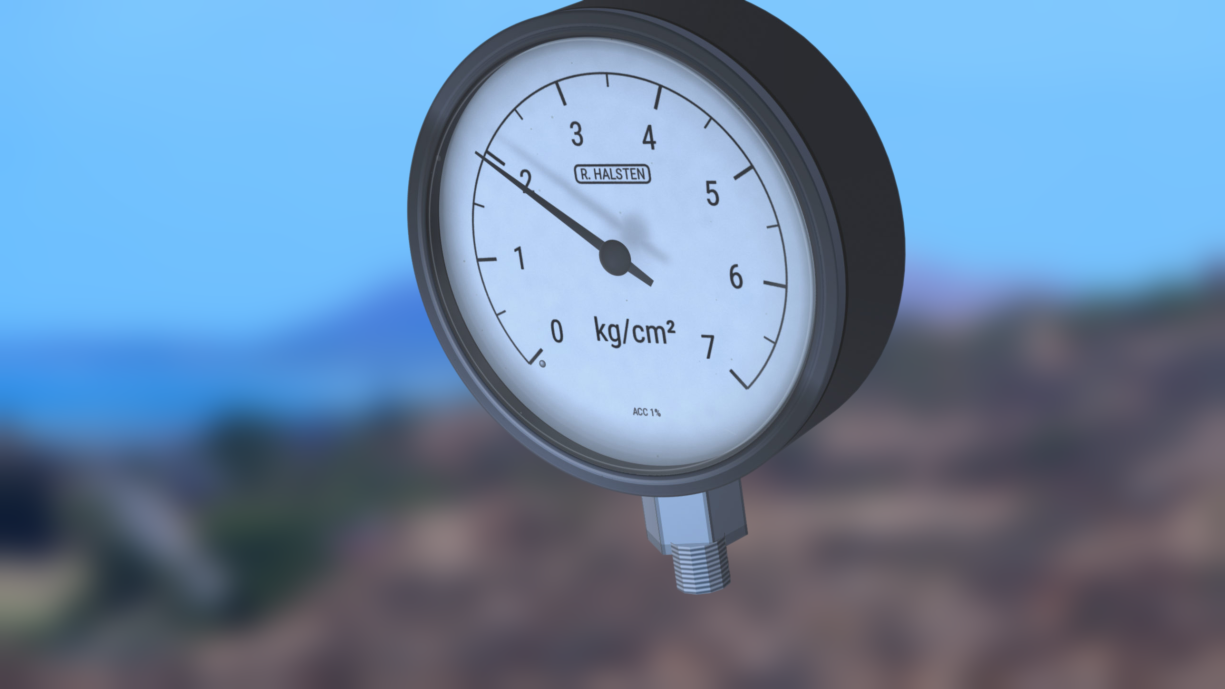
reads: 2
